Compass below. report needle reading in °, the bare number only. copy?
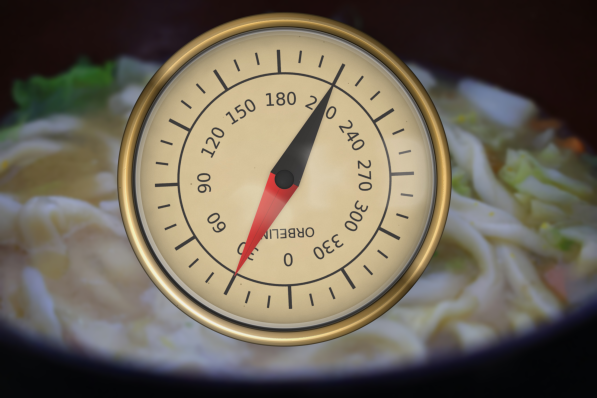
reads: 30
